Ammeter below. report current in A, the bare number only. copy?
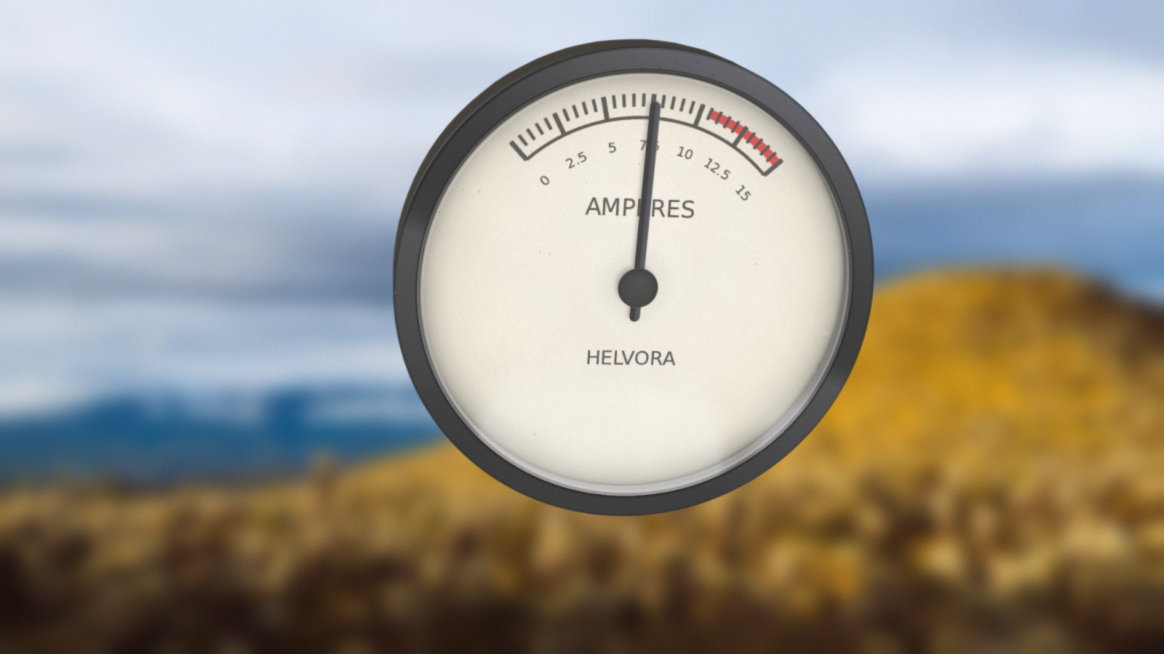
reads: 7.5
